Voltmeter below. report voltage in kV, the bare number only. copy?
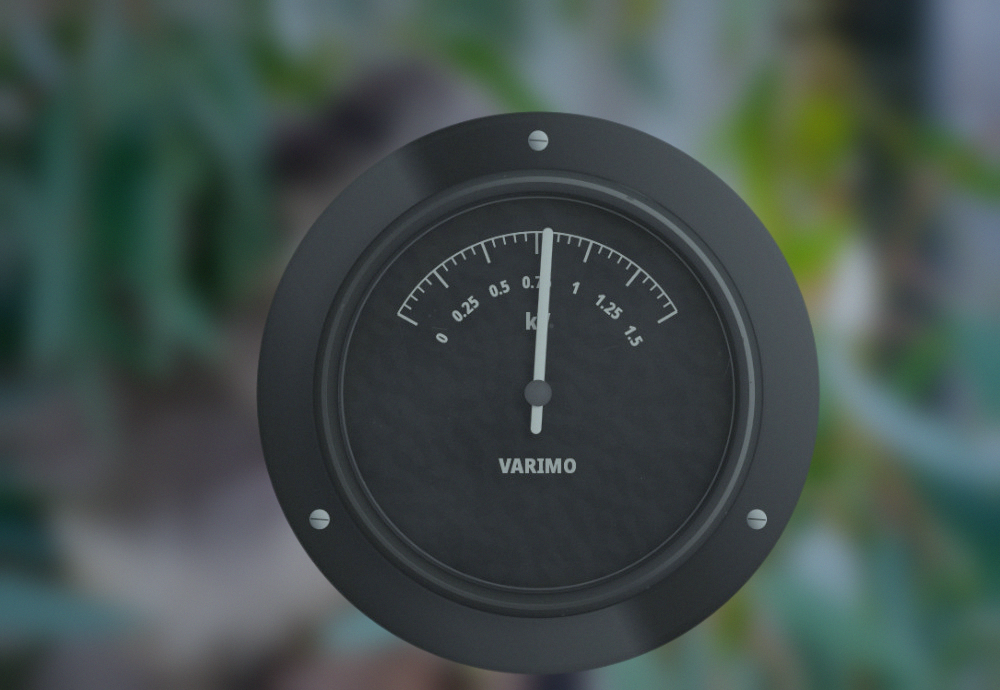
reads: 0.8
